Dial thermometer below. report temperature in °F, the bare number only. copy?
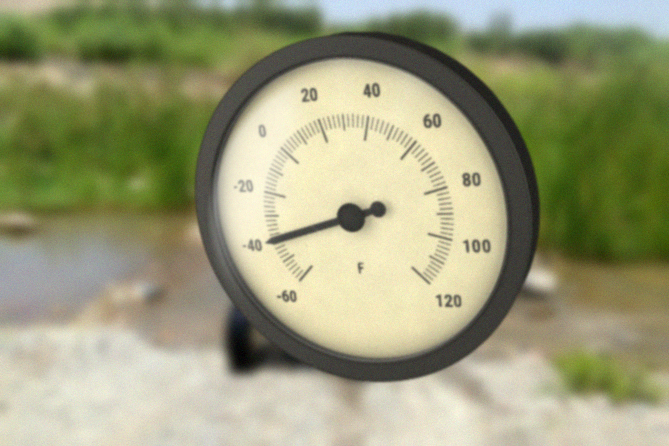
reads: -40
